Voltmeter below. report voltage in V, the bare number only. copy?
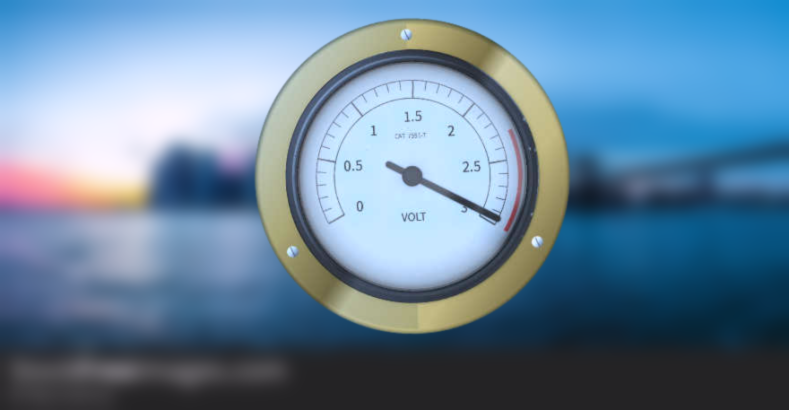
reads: 2.95
